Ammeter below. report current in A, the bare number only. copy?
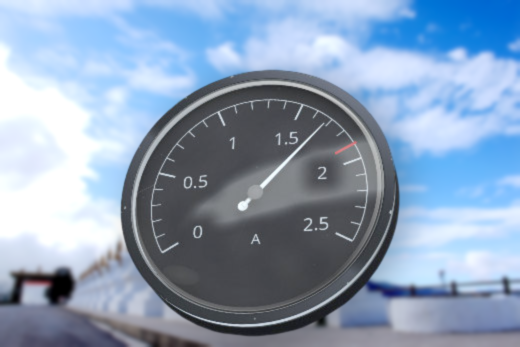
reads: 1.7
